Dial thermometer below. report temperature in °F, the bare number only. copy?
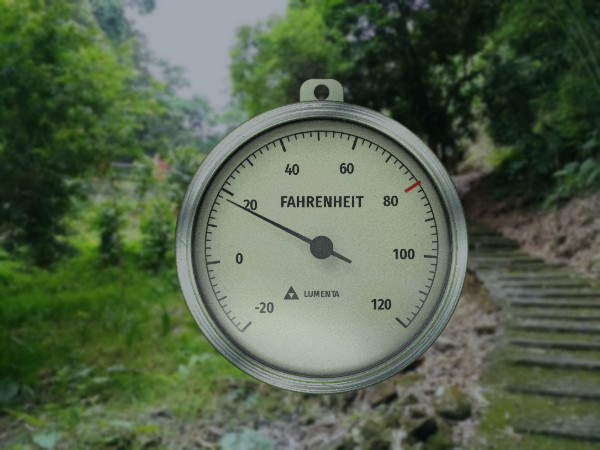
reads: 18
